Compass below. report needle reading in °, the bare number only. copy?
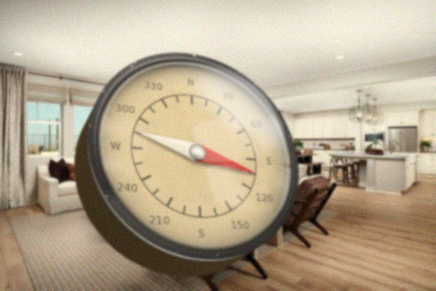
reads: 105
